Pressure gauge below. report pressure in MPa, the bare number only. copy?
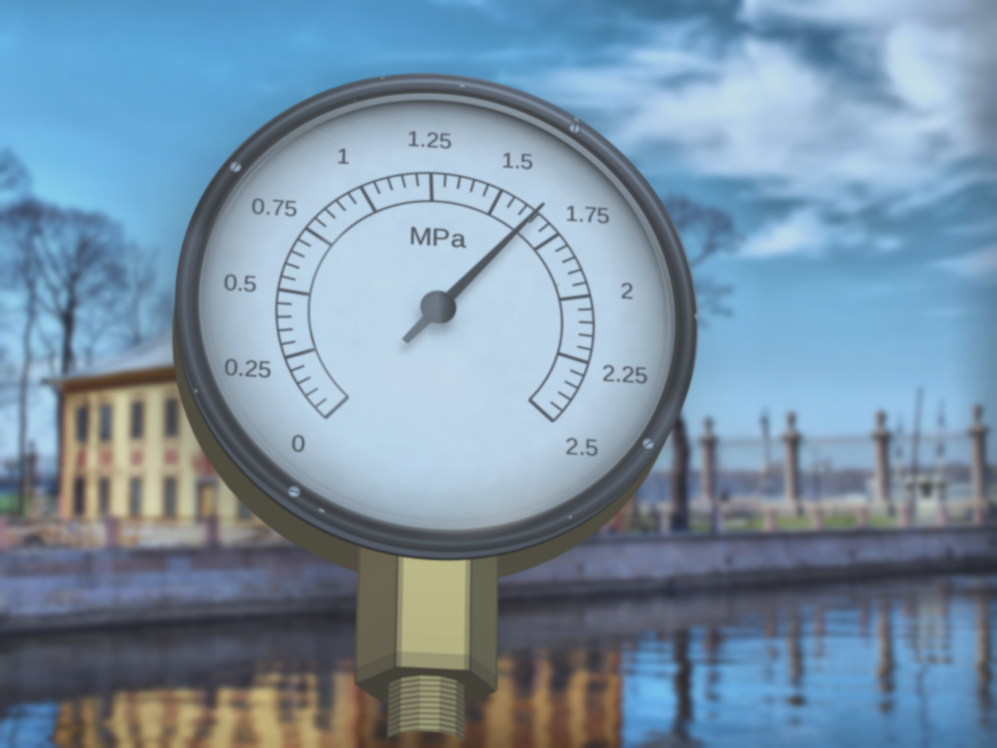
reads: 1.65
